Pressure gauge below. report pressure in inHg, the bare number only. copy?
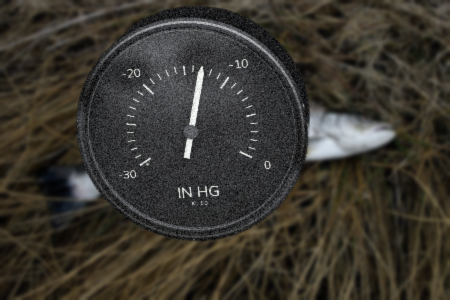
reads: -13
